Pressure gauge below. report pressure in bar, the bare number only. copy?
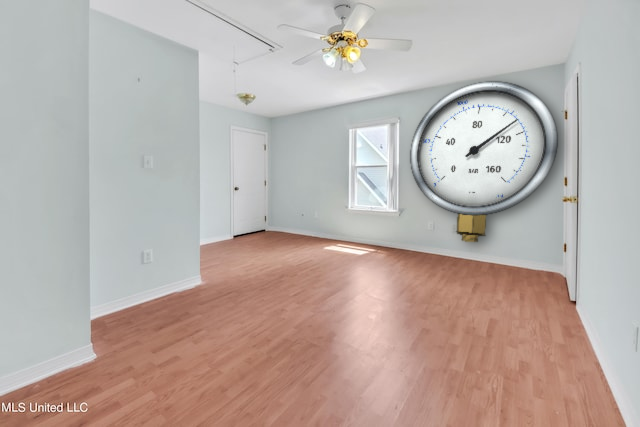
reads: 110
